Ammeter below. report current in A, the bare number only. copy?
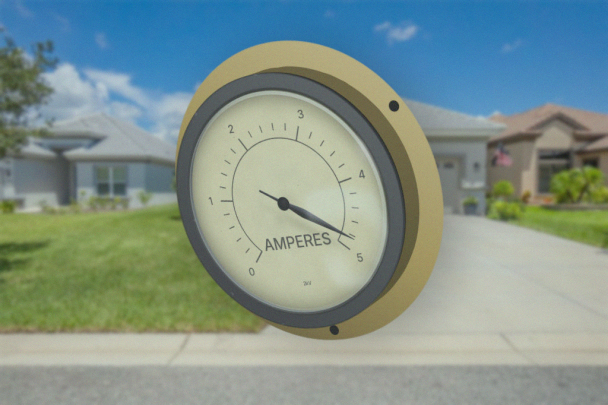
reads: 4.8
